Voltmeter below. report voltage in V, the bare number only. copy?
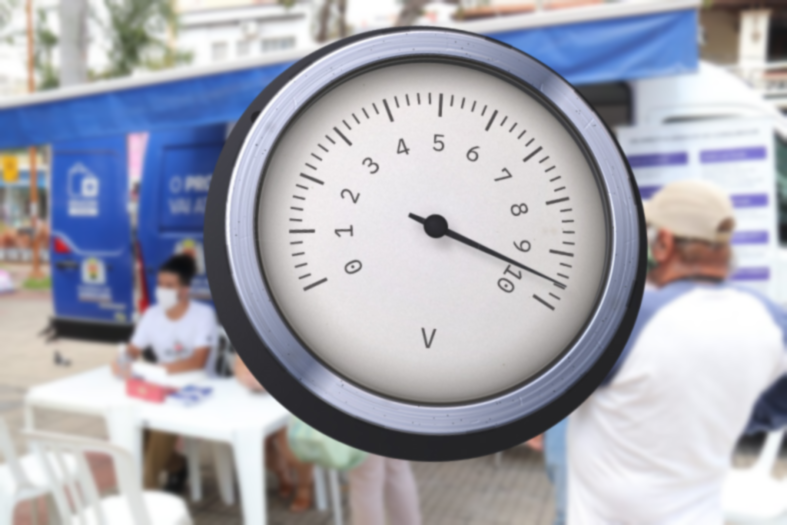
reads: 9.6
